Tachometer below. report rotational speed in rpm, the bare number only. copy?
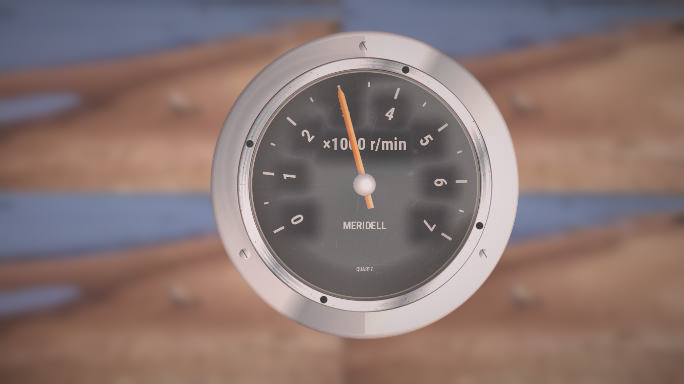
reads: 3000
